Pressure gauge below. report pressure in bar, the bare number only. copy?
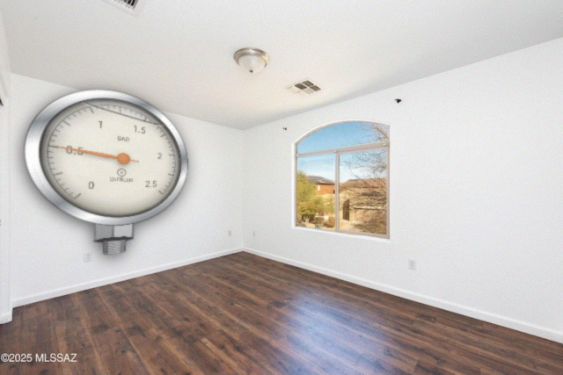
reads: 0.5
